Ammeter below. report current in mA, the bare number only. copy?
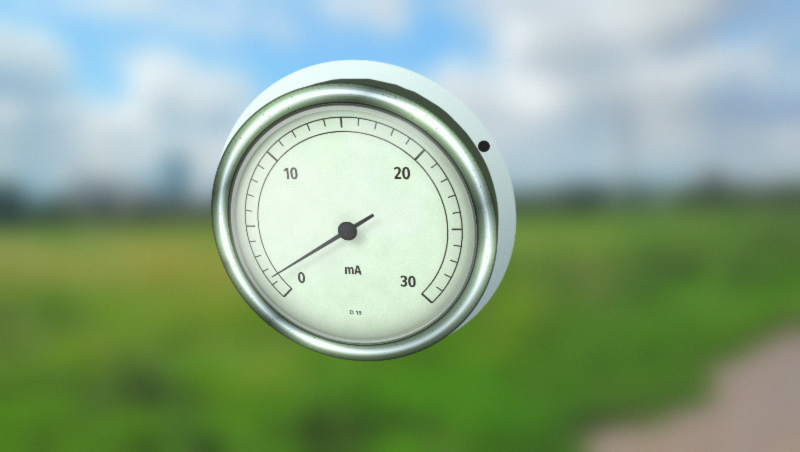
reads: 1.5
